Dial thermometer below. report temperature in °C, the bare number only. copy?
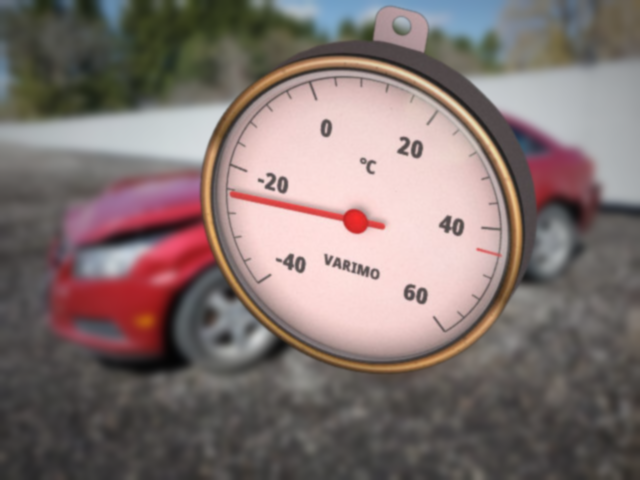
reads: -24
